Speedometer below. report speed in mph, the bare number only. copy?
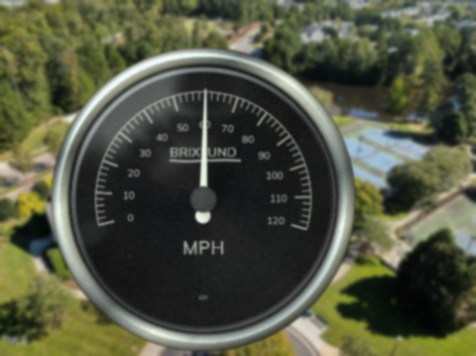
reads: 60
